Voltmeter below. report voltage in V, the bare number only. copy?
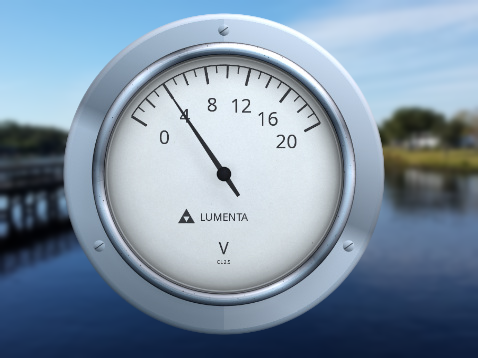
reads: 4
